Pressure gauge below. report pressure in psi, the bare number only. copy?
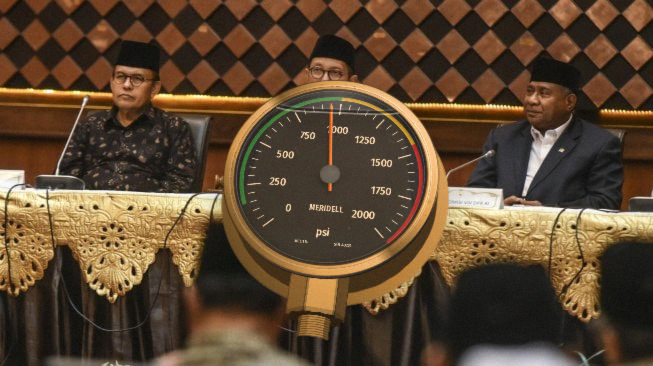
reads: 950
